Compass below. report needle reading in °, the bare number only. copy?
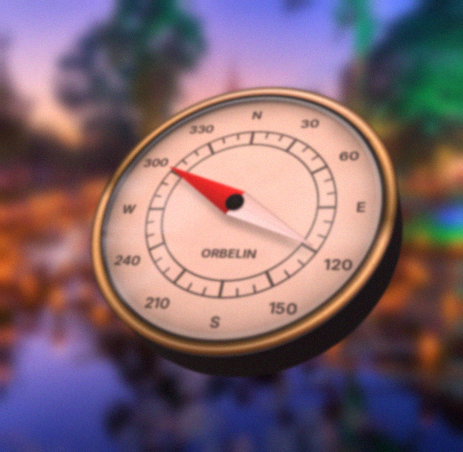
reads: 300
